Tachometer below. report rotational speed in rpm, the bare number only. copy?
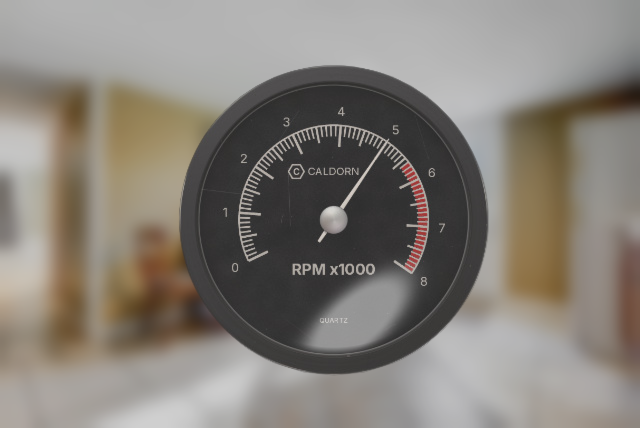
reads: 5000
